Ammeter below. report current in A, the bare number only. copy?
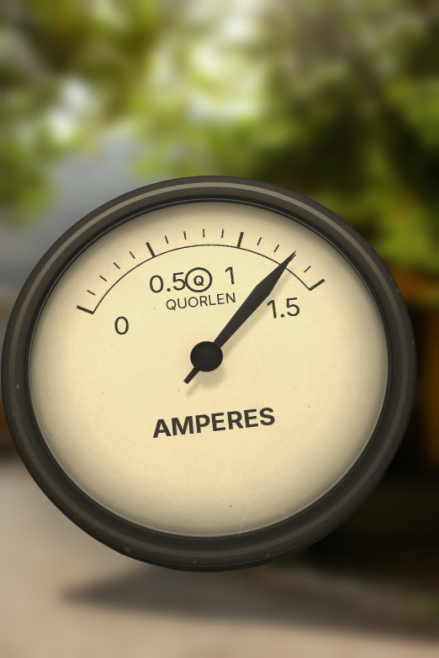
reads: 1.3
